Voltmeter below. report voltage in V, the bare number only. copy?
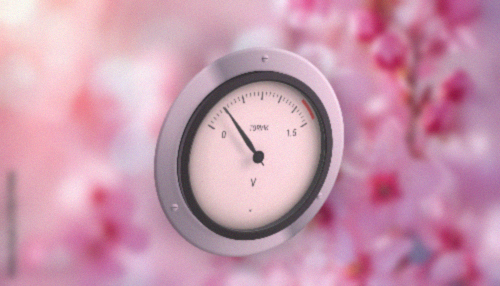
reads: 0.25
